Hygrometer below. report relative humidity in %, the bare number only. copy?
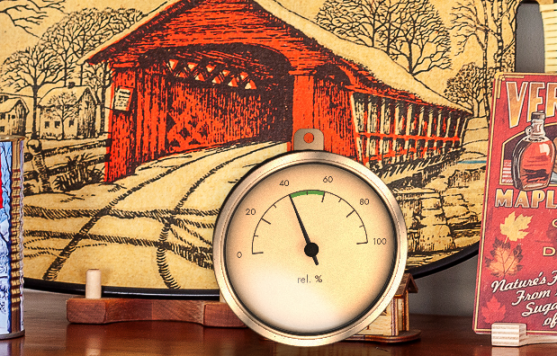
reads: 40
